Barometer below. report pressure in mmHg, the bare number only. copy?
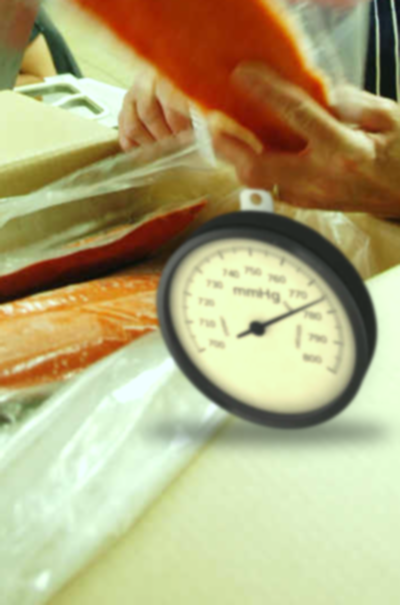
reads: 775
